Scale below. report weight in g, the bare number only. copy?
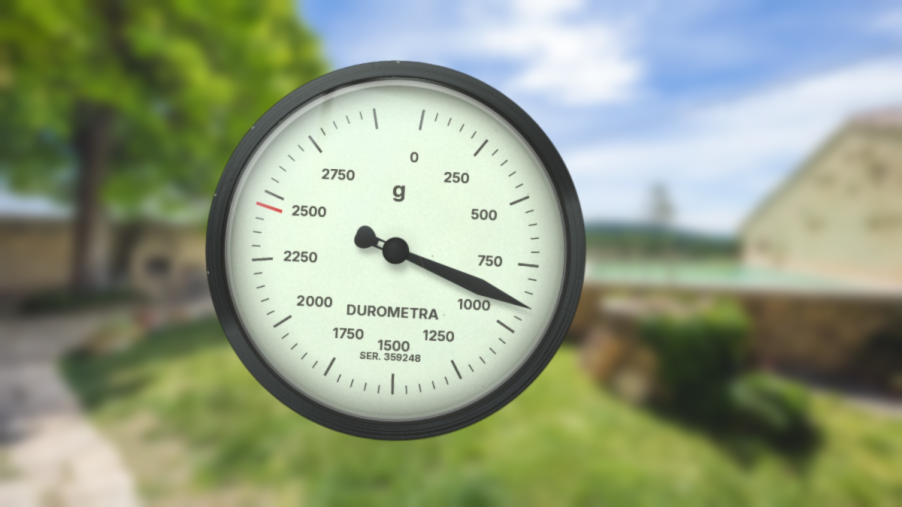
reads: 900
